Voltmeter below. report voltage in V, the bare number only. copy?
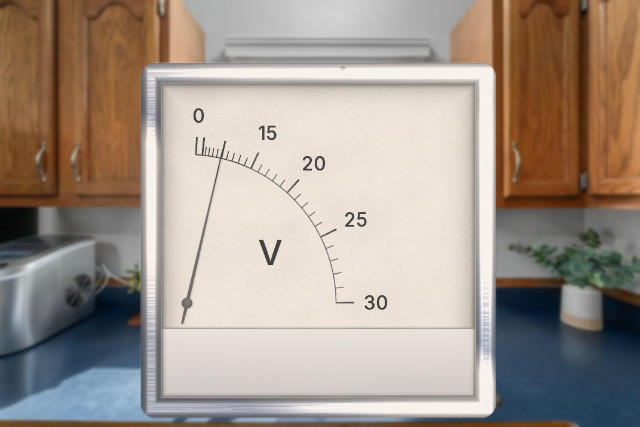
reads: 10
